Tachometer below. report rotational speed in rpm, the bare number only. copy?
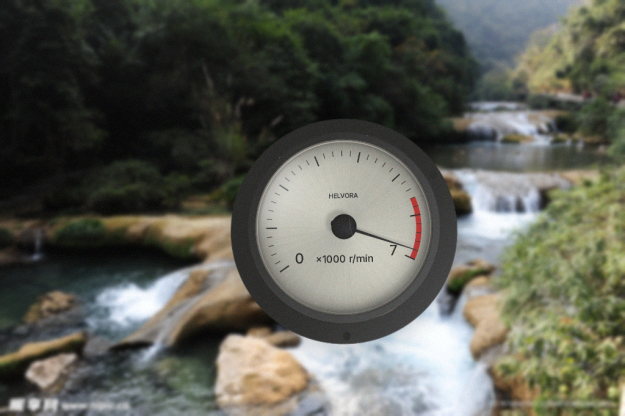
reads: 6800
